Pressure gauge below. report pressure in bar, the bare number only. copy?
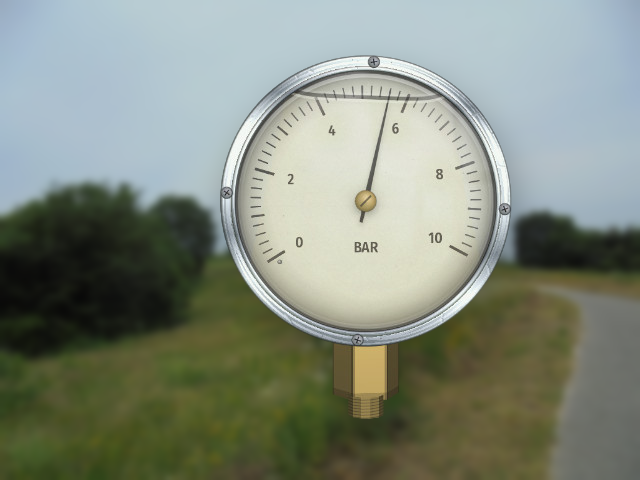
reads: 5.6
